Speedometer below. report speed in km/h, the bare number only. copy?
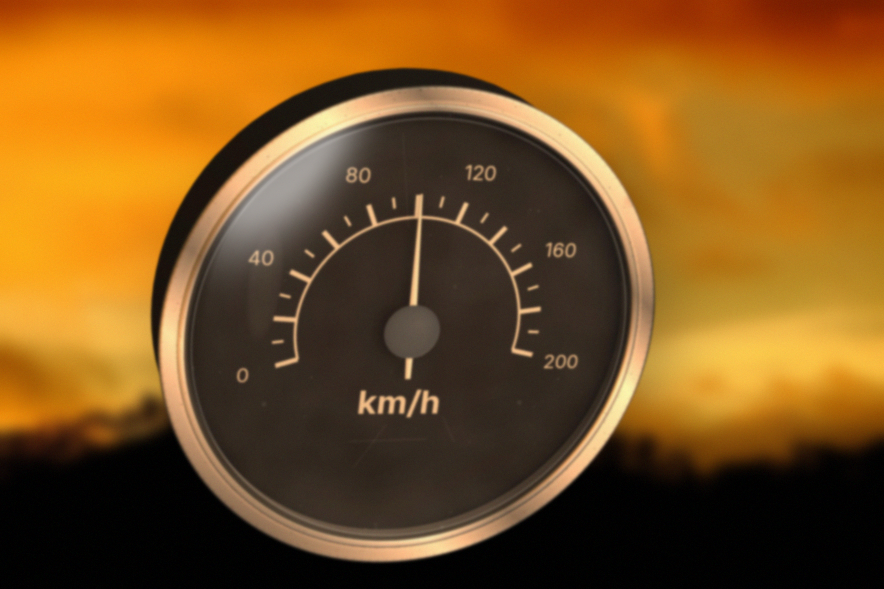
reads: 100
